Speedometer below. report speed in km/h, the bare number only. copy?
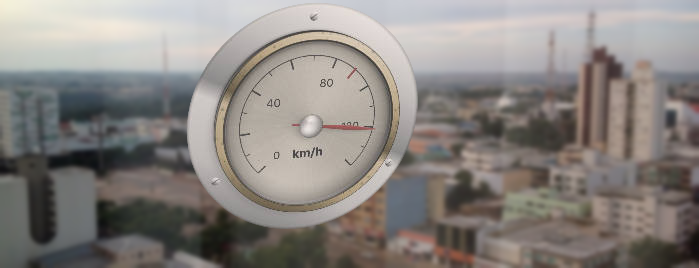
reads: 120
